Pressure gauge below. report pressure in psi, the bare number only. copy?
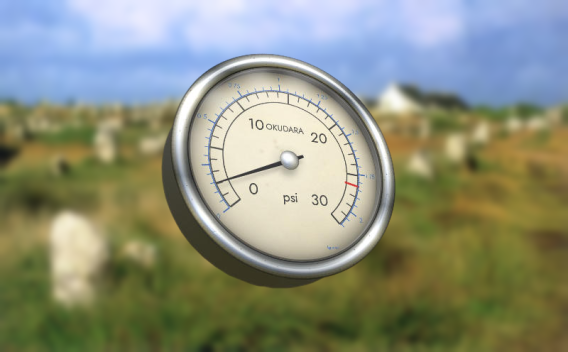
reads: 2
